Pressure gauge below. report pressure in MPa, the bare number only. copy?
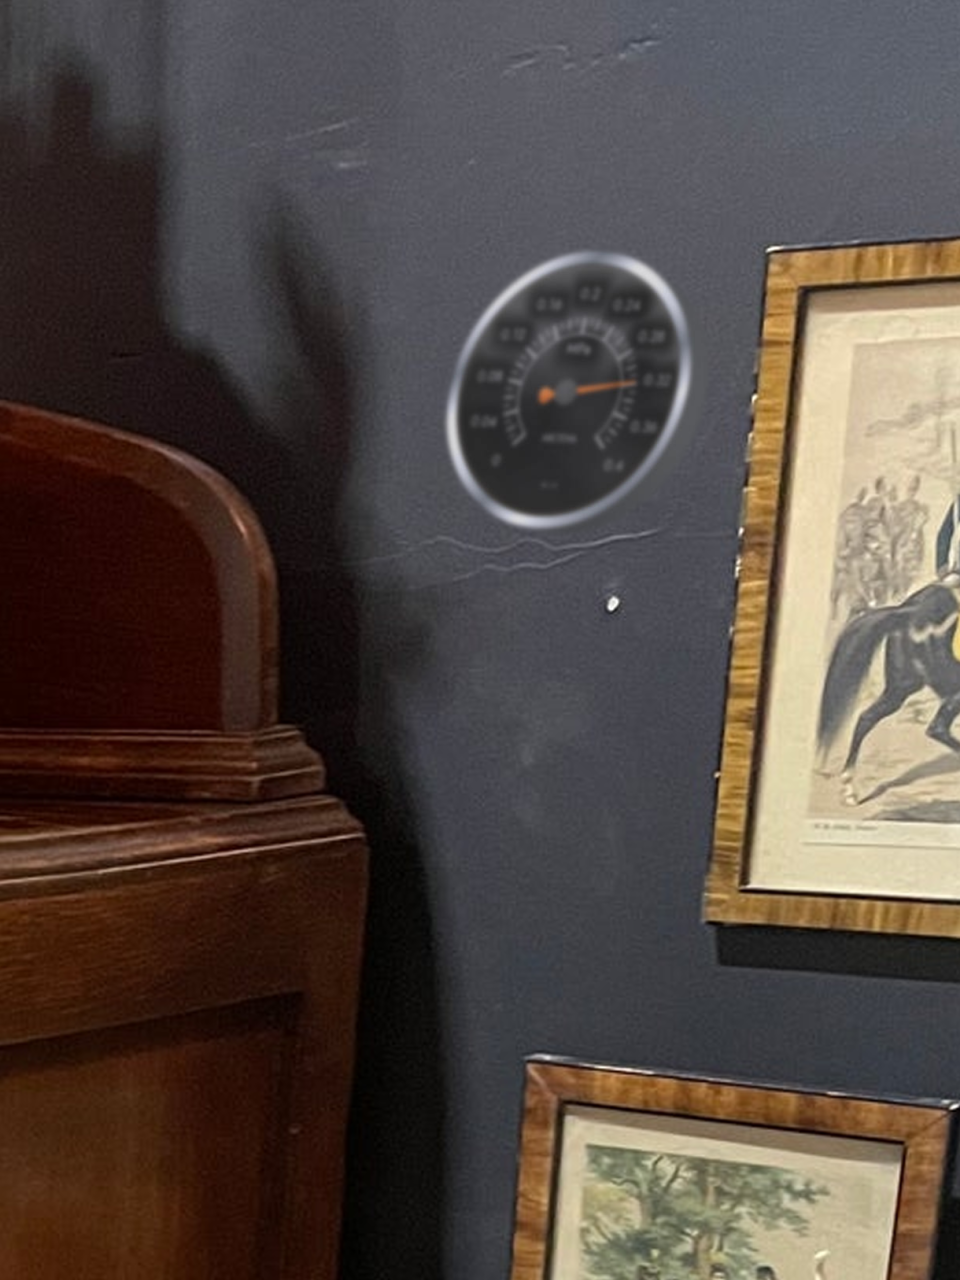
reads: 0.32
